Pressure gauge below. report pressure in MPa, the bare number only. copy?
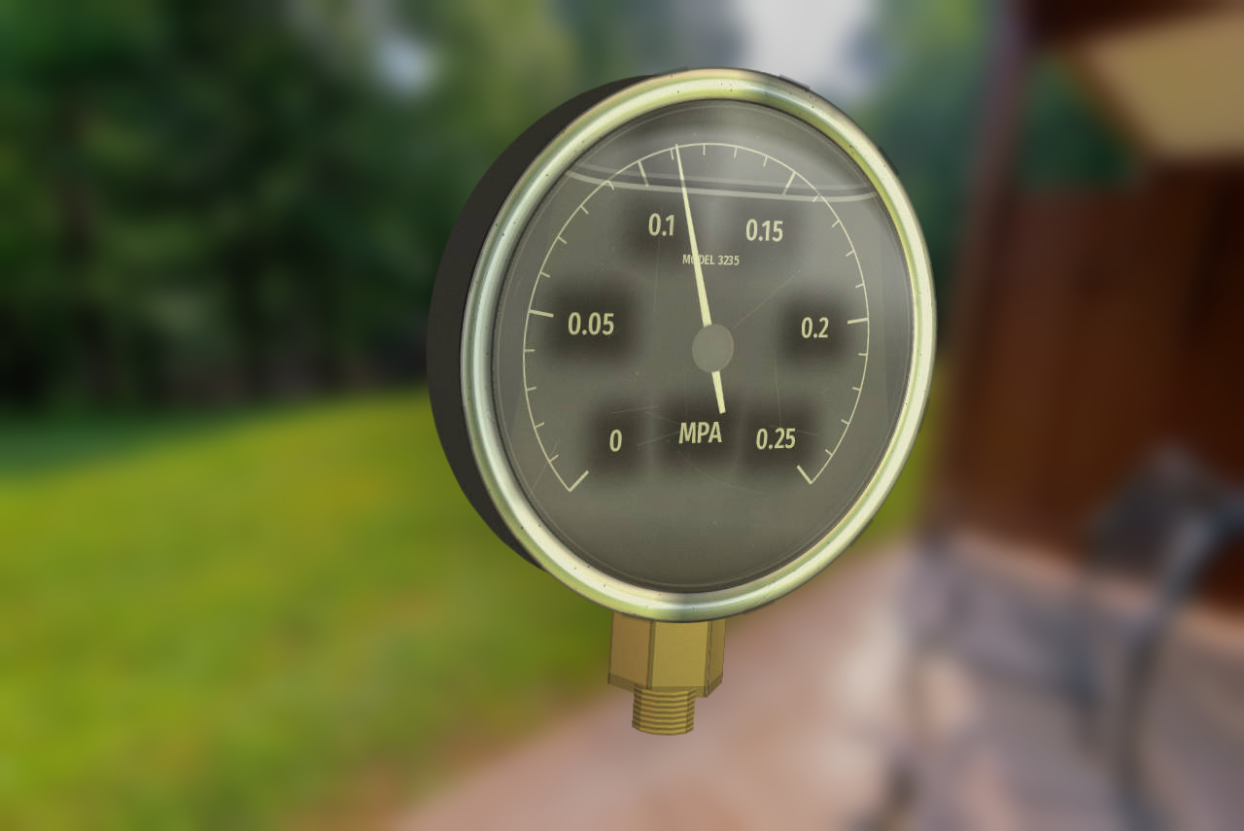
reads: 0.11
